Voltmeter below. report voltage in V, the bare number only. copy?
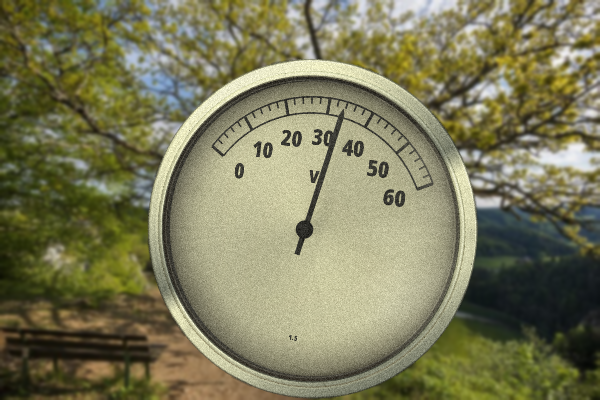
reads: 34
